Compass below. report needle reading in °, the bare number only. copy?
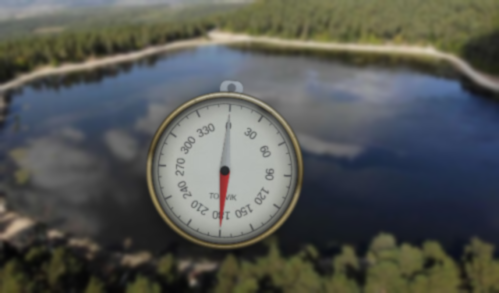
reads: 180
